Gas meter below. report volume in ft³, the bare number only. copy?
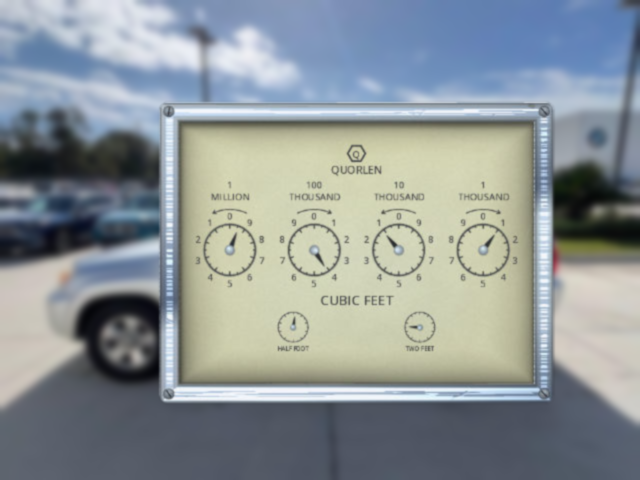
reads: 941100
